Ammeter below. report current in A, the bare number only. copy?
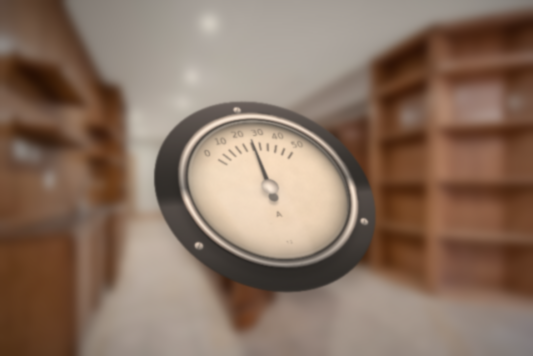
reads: 25
